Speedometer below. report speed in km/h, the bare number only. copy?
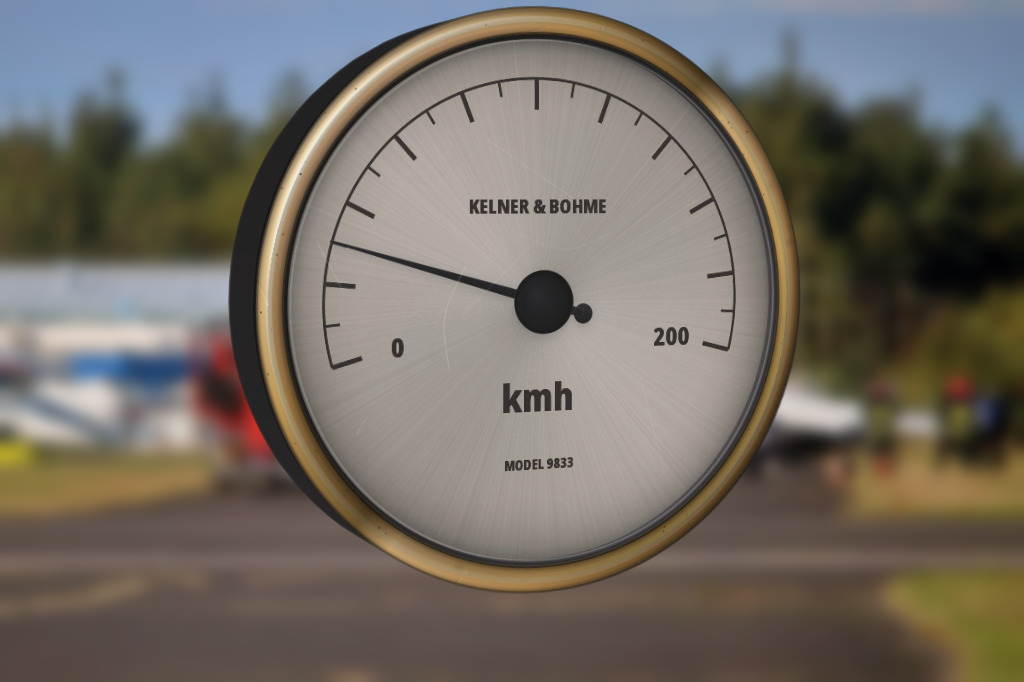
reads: 30
